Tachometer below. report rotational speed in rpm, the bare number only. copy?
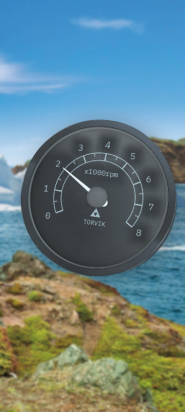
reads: 2000
